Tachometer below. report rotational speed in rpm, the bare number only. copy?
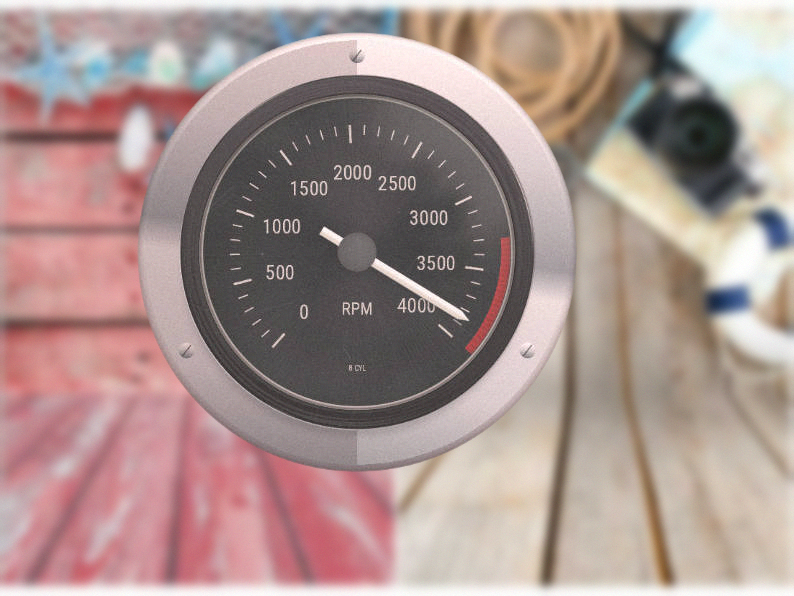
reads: 3850
